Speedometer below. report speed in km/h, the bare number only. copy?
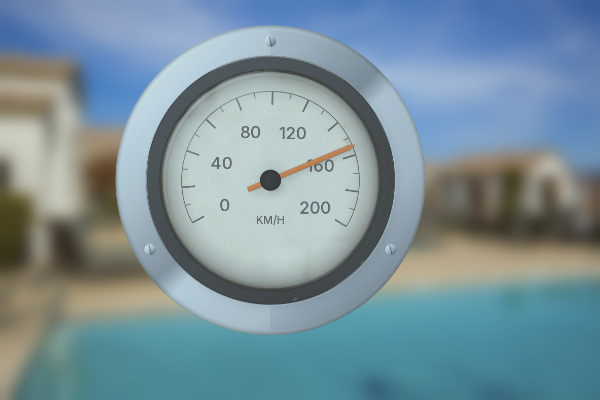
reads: 155
